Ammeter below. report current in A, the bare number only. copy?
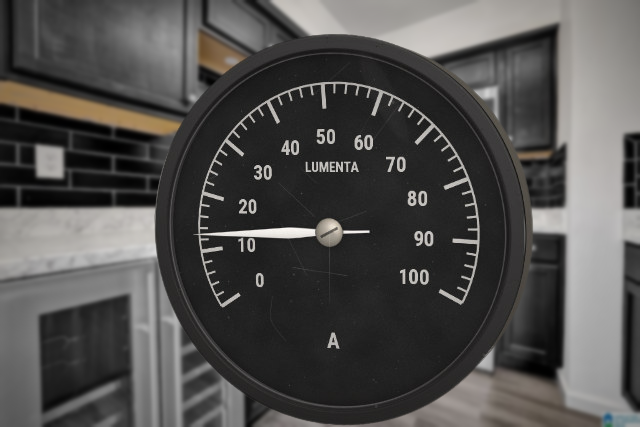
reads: 13
